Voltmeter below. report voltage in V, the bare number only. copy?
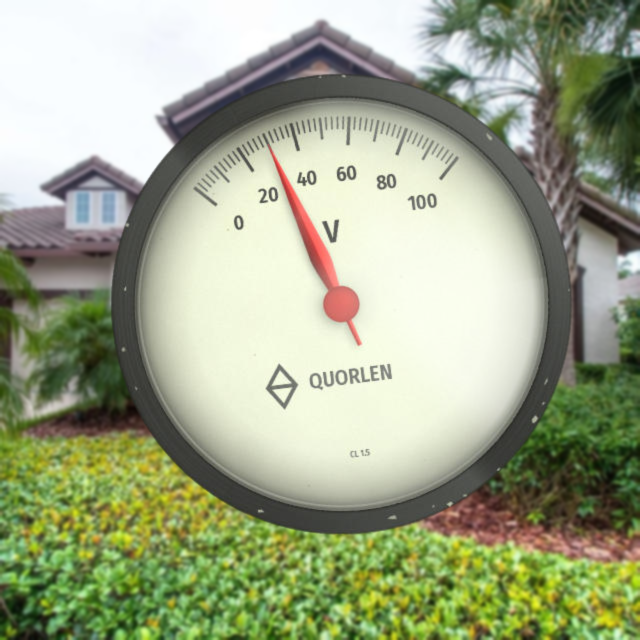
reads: 30
